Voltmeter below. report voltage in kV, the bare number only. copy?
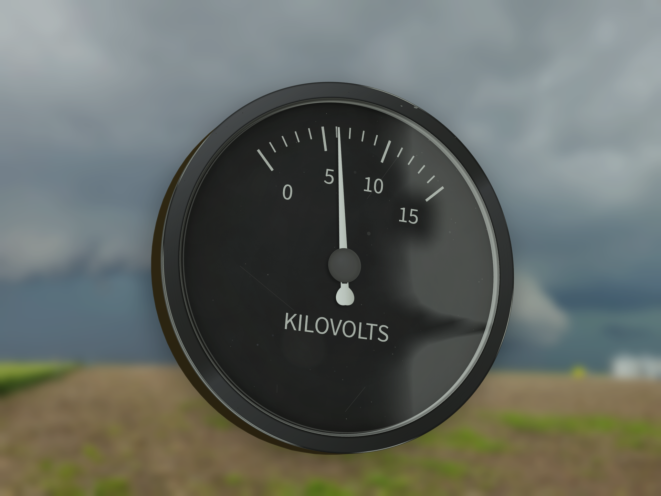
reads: 6
